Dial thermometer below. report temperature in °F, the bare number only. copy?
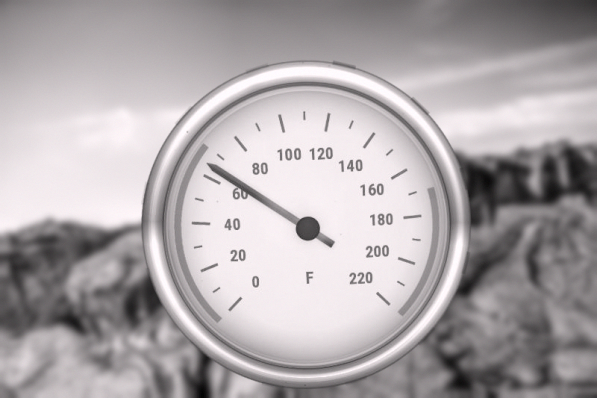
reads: 65
